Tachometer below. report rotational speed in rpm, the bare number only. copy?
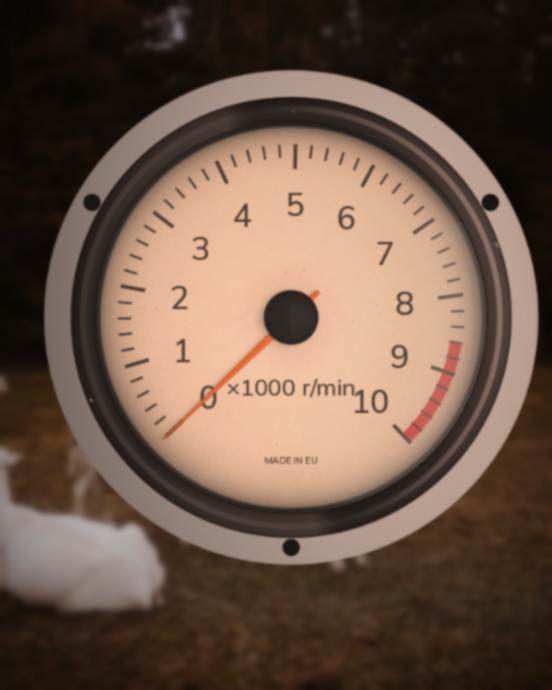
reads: 0
